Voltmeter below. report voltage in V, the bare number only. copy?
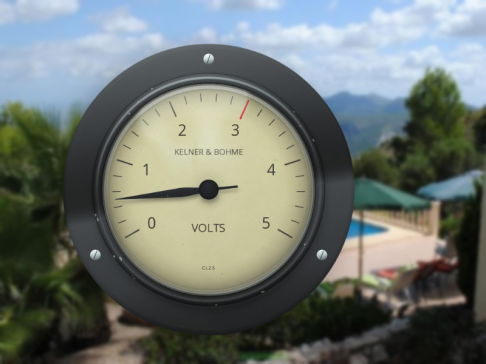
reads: 0.5
